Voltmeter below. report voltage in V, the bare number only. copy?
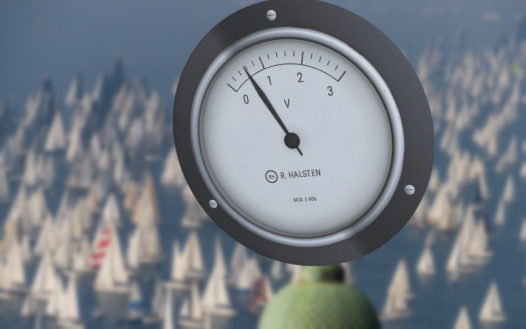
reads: 0.6
